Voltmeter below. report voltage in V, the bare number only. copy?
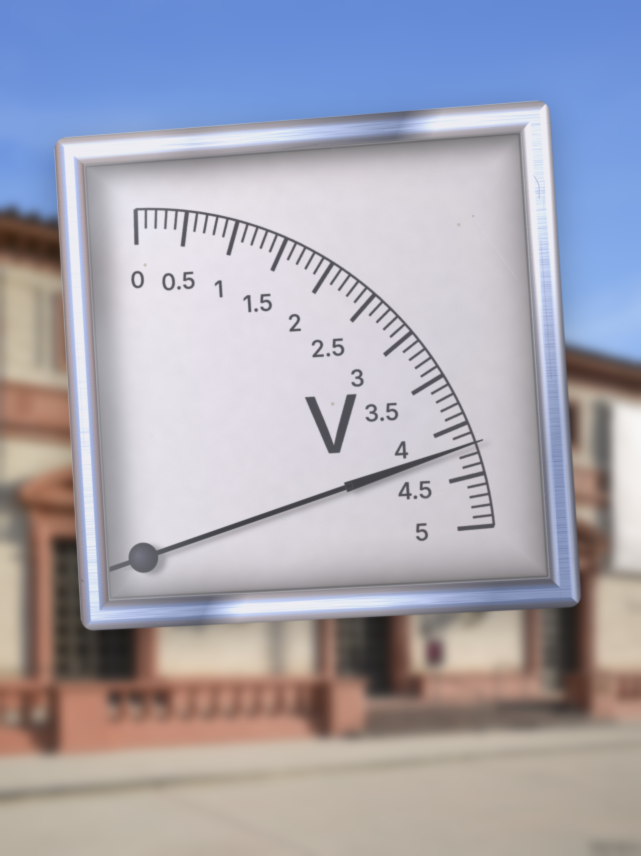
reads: 4.2
